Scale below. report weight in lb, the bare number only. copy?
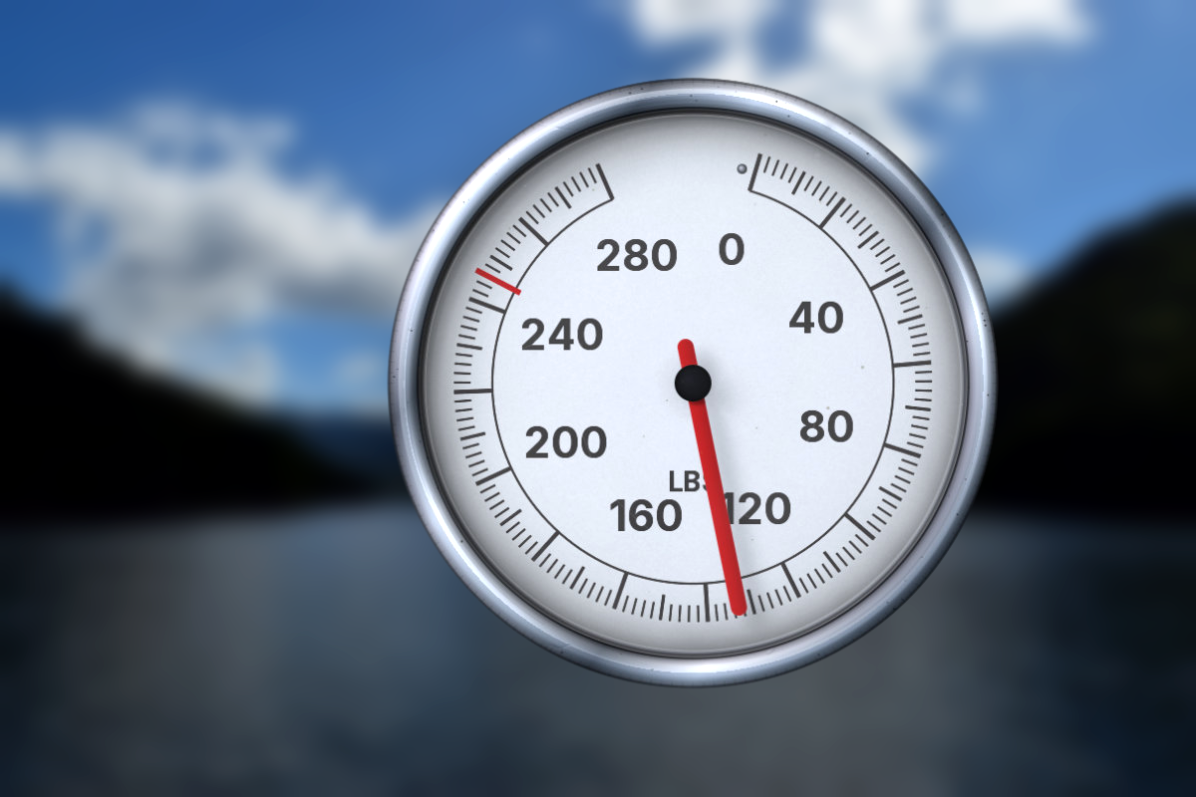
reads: 133
